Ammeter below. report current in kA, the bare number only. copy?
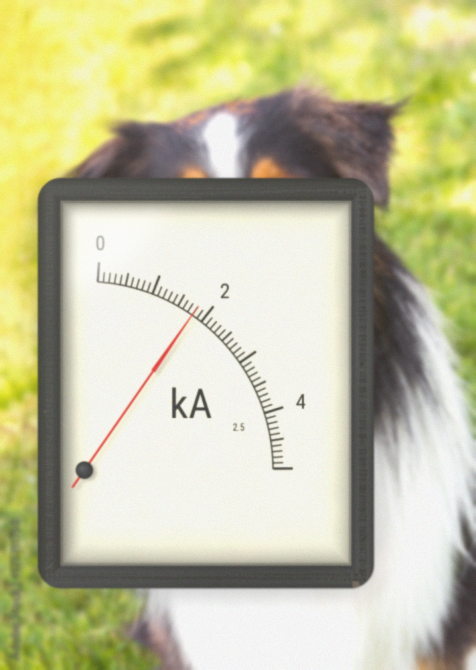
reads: 1.8
